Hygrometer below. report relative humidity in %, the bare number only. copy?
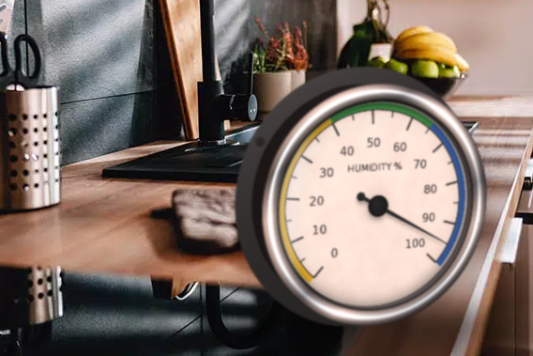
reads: 95
